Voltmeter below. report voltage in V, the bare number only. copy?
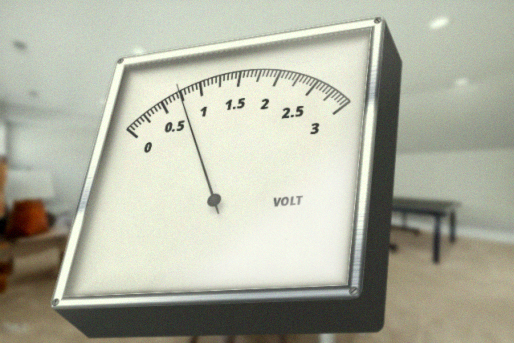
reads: 0.75
